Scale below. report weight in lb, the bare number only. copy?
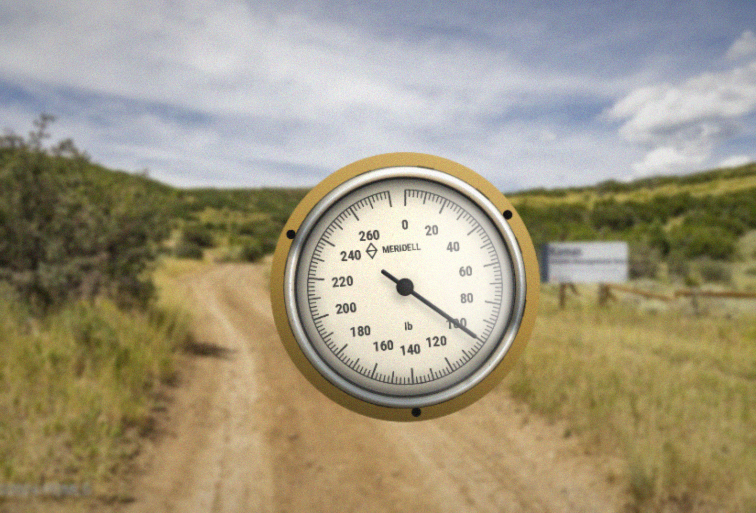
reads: 100
